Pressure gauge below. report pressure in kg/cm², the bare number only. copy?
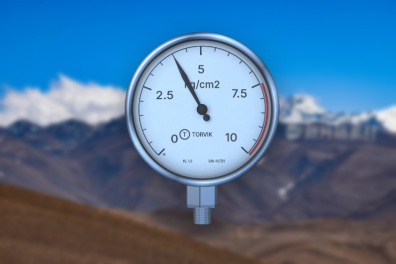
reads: 4
